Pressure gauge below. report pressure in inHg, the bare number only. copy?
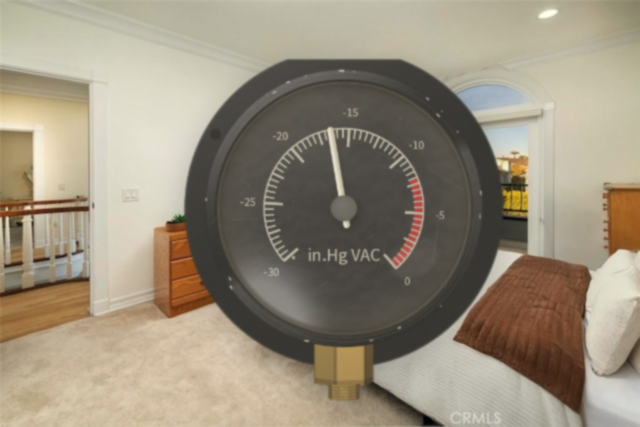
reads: -16.5
